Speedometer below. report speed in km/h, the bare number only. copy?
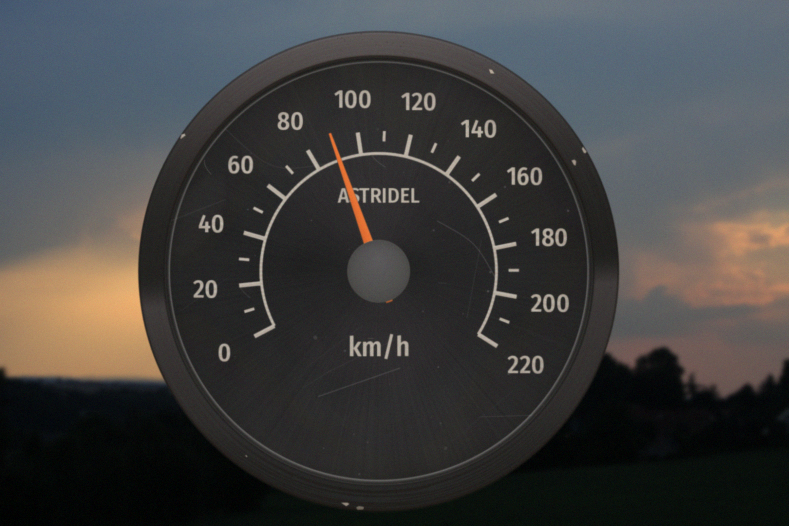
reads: 90
